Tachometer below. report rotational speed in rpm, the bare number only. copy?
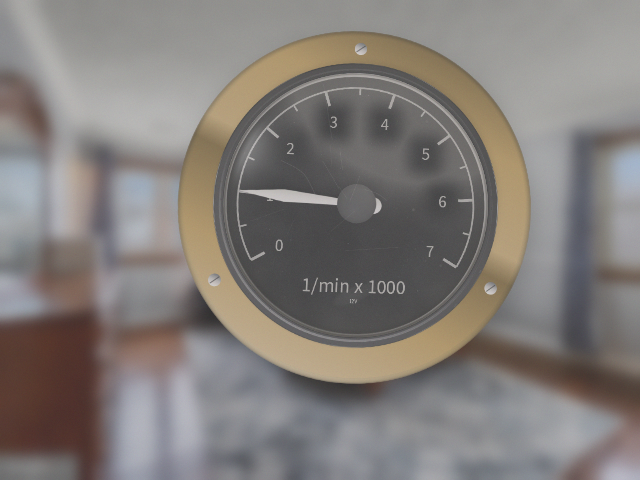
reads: 1000
